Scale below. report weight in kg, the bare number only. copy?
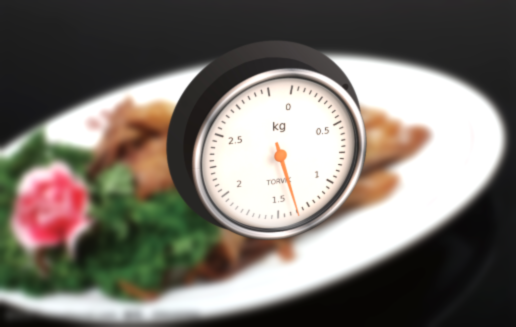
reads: 1.35
